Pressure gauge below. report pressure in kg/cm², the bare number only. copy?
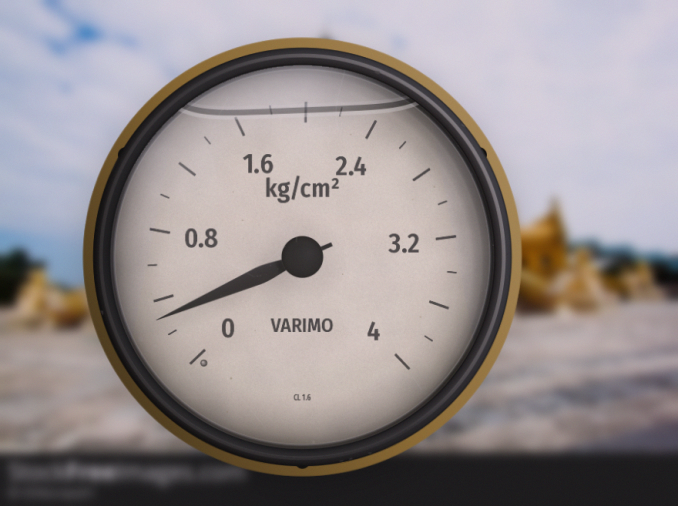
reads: 0.3
